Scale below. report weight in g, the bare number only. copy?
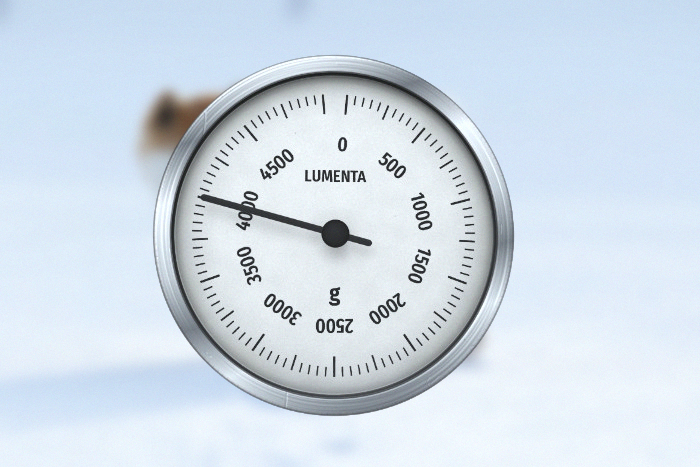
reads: 4000
